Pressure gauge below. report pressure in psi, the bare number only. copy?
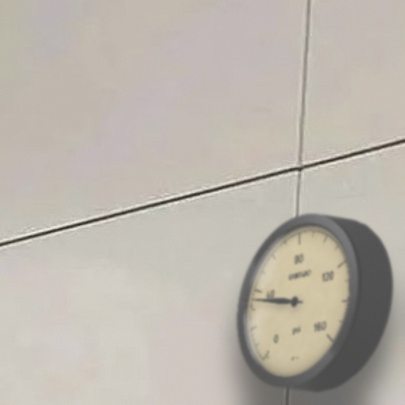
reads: 35
